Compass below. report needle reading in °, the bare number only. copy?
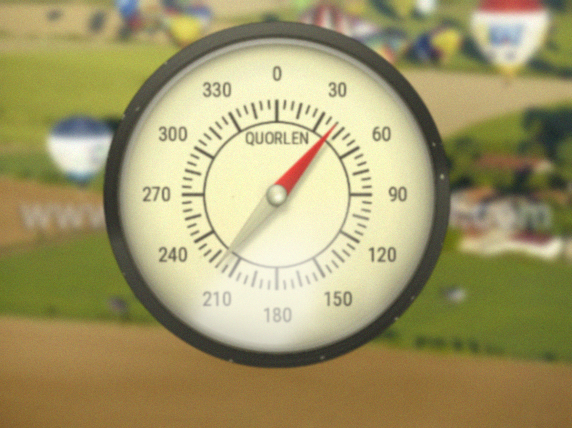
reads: 40
